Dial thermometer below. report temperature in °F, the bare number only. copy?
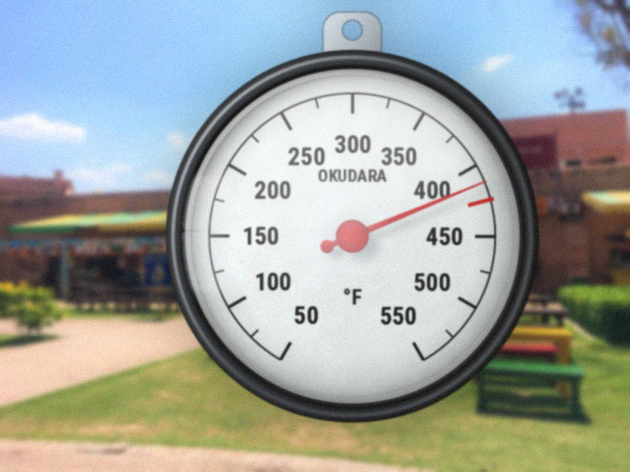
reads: 412.5
